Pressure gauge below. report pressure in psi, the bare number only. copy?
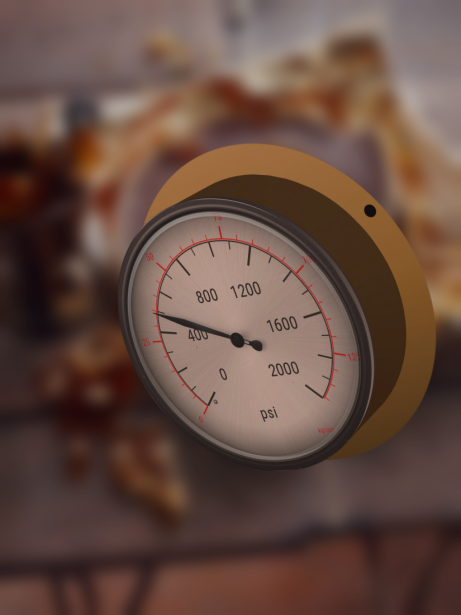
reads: 500
